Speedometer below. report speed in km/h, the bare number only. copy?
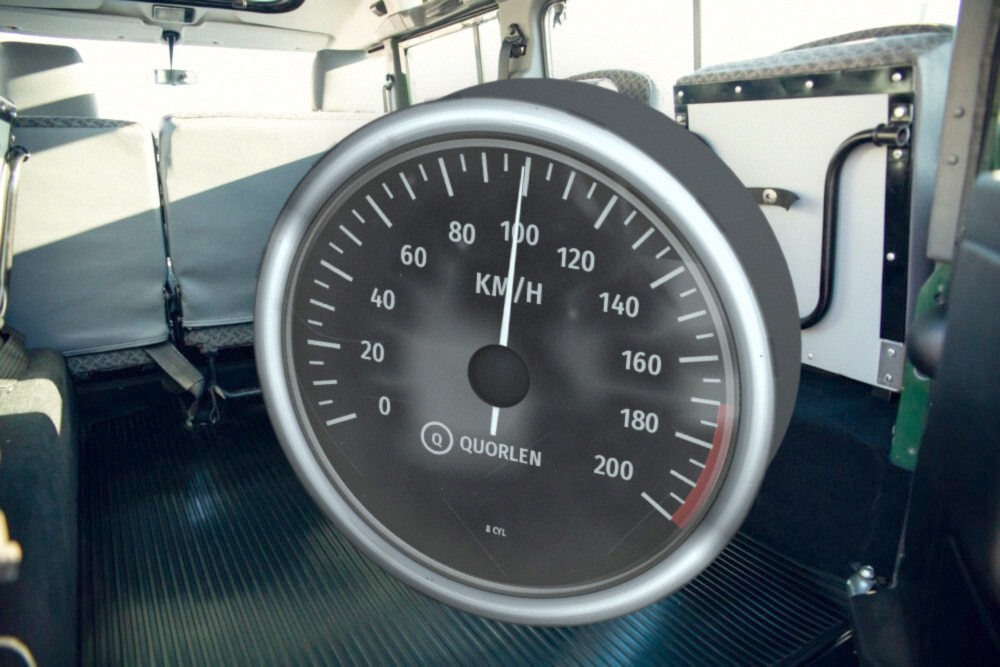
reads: 100
